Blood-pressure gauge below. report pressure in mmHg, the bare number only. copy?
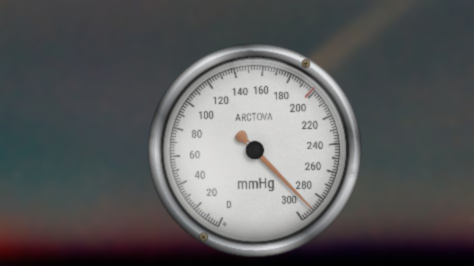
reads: 290
